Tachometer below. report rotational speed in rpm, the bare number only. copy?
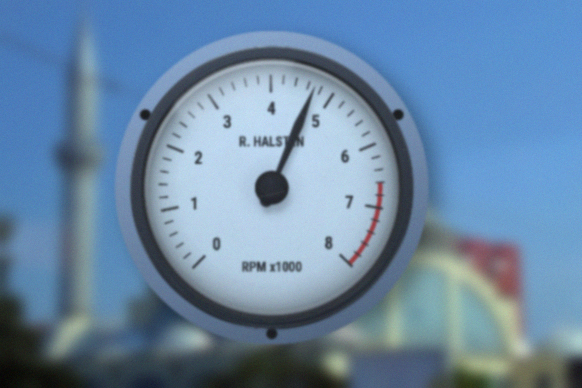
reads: 4700
